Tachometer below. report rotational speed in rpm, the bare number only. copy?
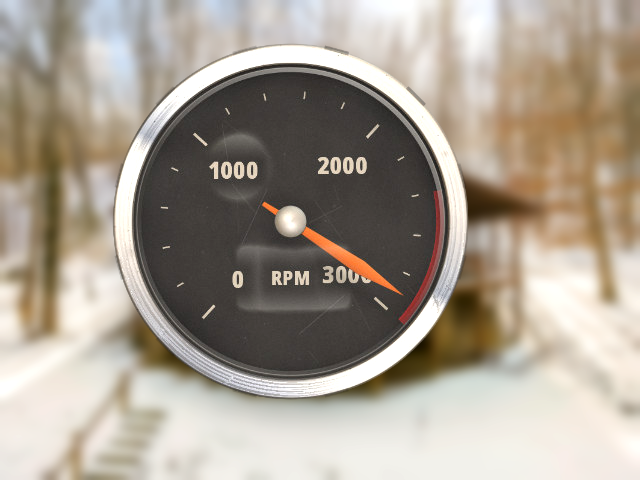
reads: 2900
